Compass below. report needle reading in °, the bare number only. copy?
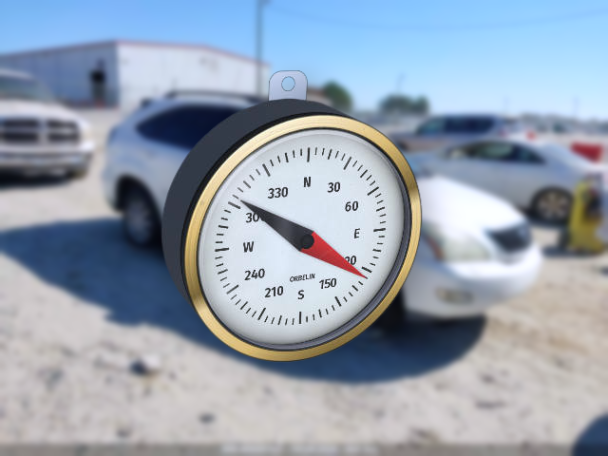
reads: 125
